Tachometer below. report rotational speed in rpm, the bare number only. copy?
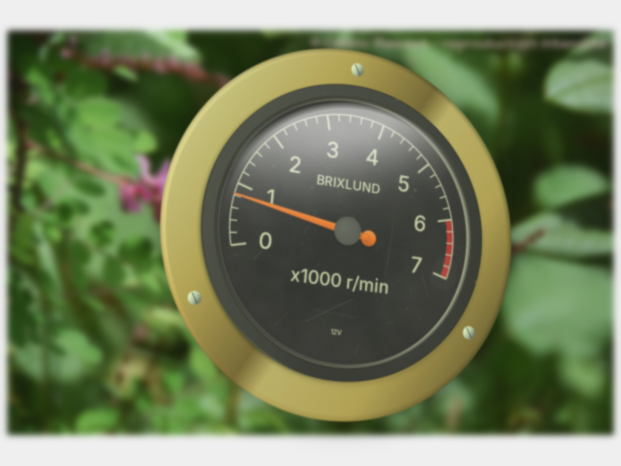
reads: 800
